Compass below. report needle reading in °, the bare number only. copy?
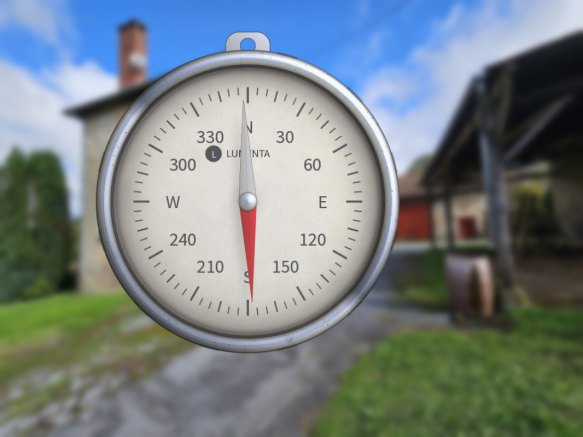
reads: 177.5
